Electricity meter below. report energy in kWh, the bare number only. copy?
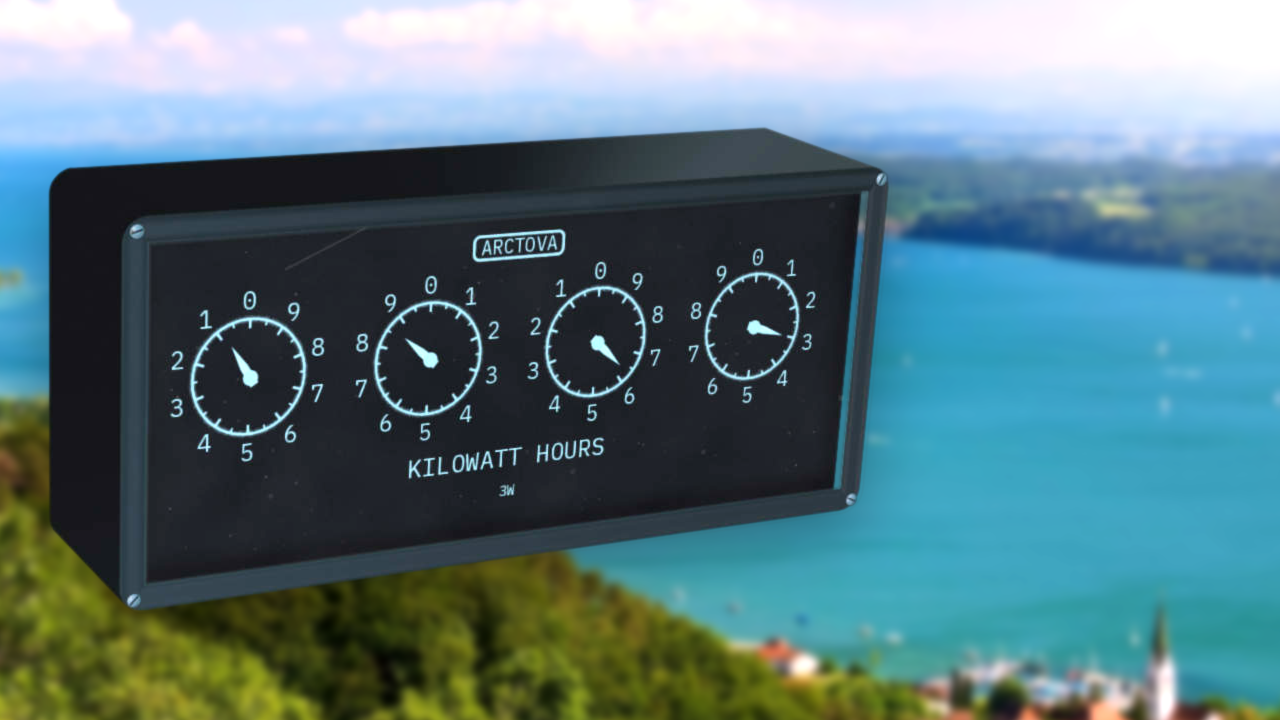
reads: 863
